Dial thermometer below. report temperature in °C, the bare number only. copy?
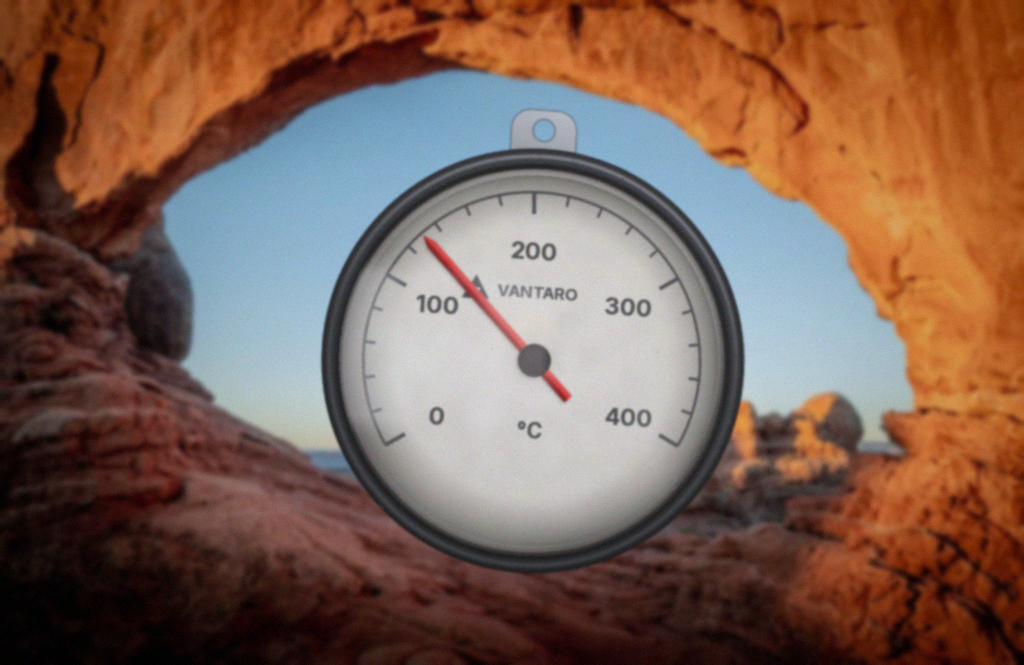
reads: 130
